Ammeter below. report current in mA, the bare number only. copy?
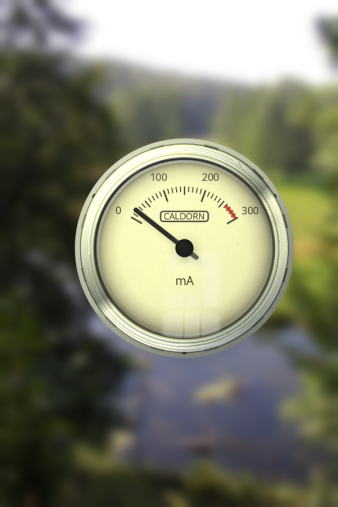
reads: 20
